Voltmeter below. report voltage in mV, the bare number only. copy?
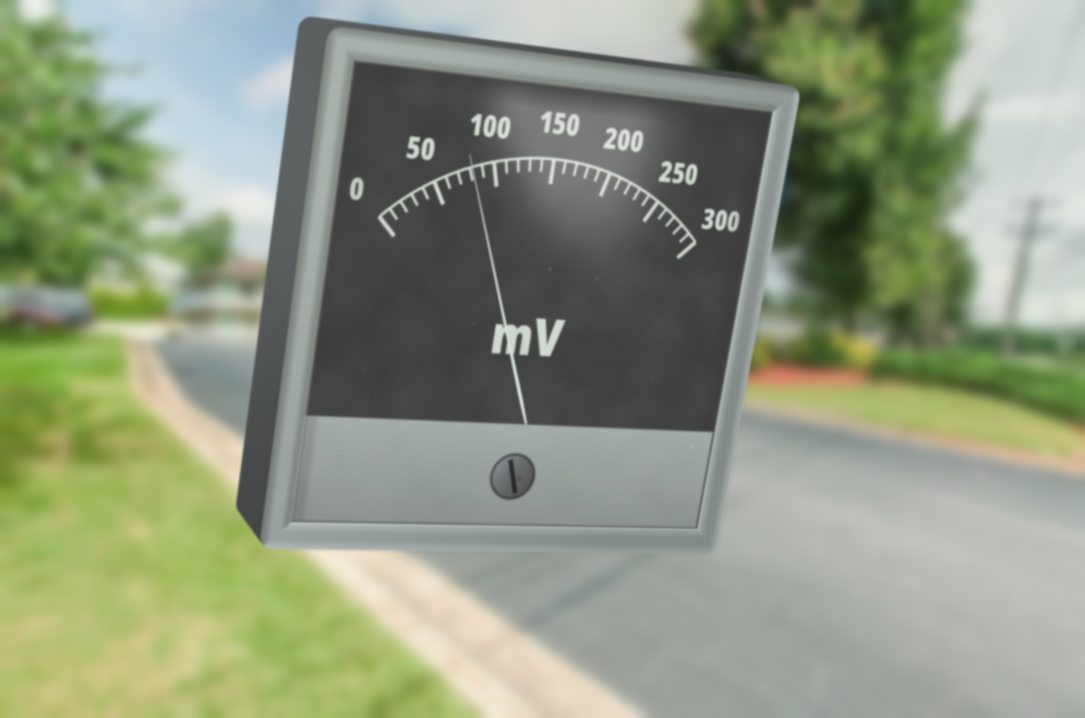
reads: 80
